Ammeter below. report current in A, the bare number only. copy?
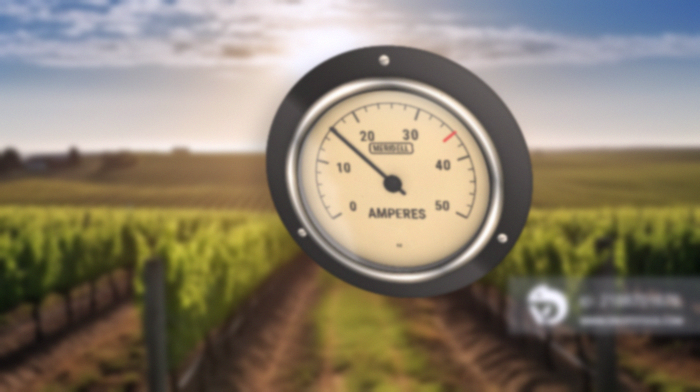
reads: 16
